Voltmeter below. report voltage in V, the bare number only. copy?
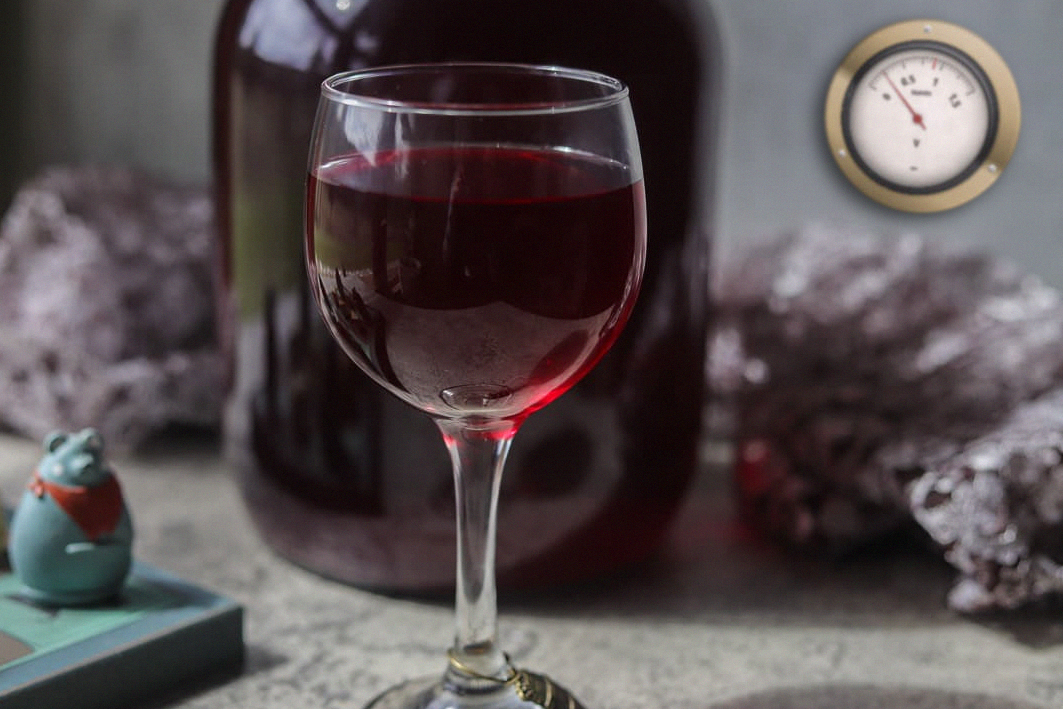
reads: 0.25
